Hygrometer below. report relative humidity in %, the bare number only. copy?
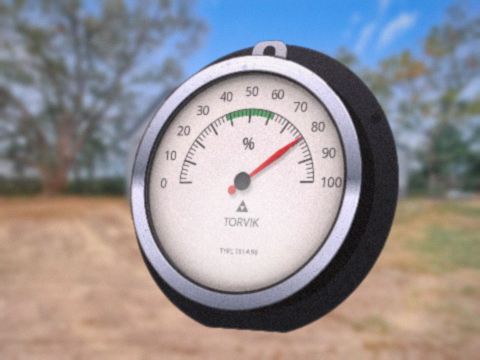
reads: 80
